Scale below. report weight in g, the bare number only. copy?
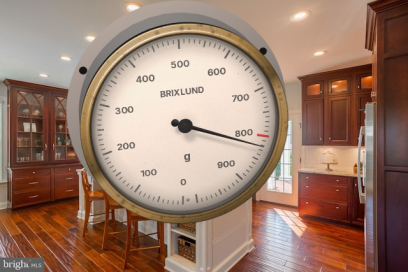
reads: 820
